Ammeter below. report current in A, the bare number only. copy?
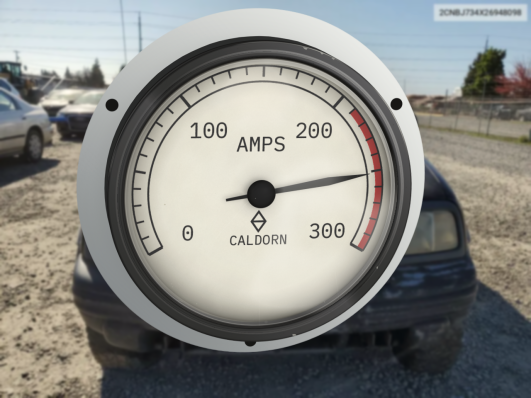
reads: 250
